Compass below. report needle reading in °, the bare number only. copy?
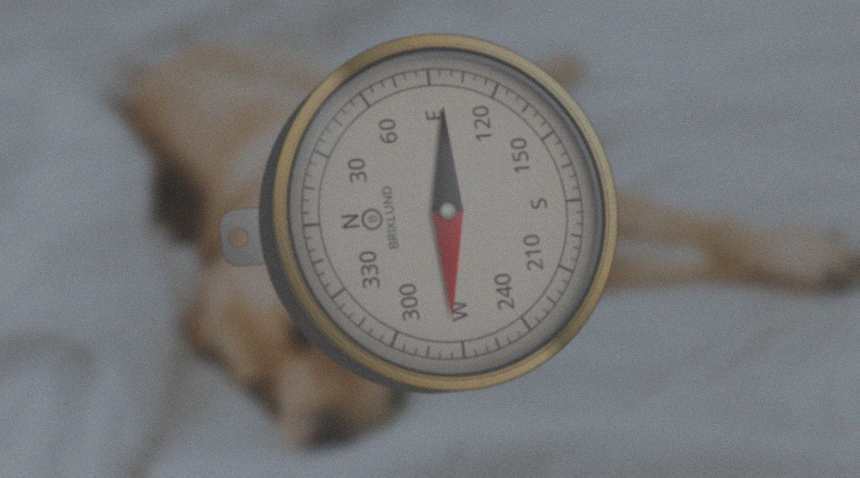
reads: 275
